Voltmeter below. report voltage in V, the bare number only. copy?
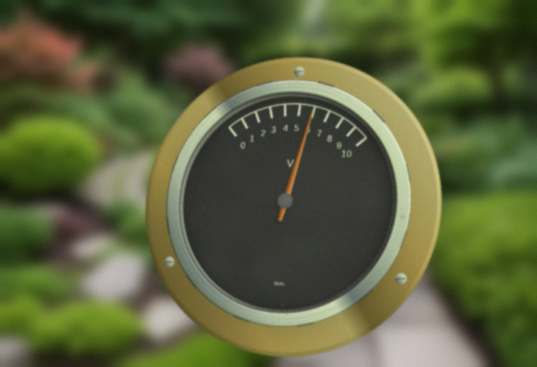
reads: 6
